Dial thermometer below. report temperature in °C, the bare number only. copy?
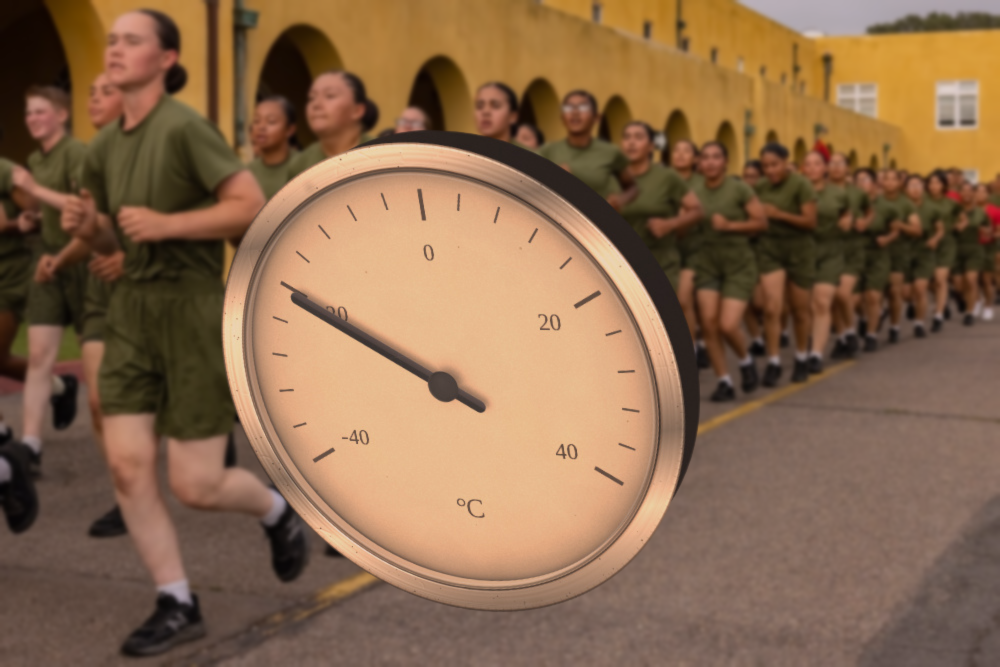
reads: -20
